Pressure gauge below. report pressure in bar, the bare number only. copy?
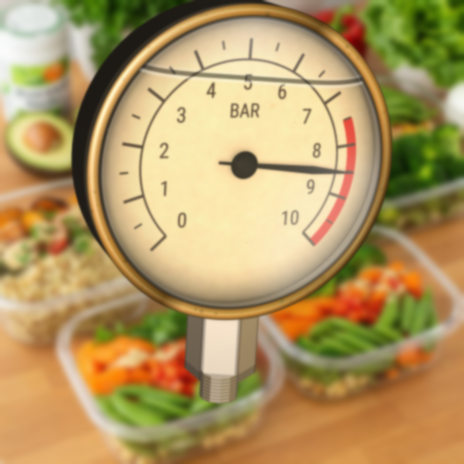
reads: 8.5
